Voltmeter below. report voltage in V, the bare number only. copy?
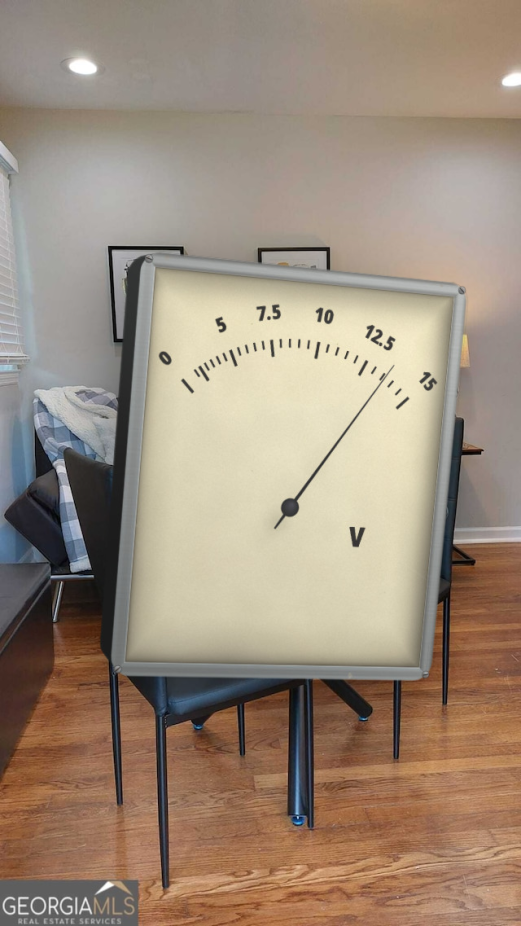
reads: 13.5
